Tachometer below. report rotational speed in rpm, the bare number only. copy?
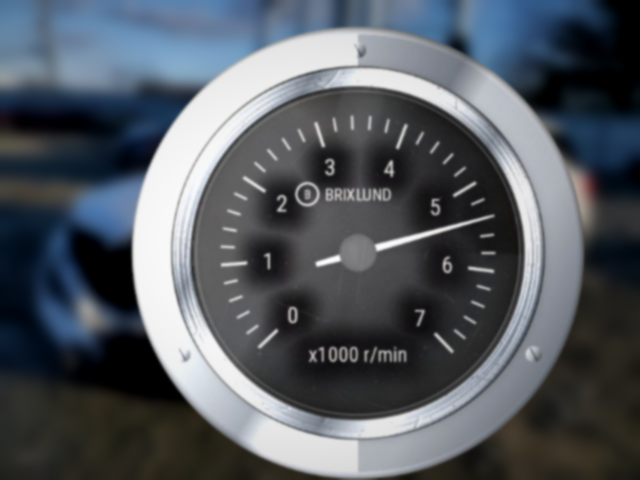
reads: 5400
